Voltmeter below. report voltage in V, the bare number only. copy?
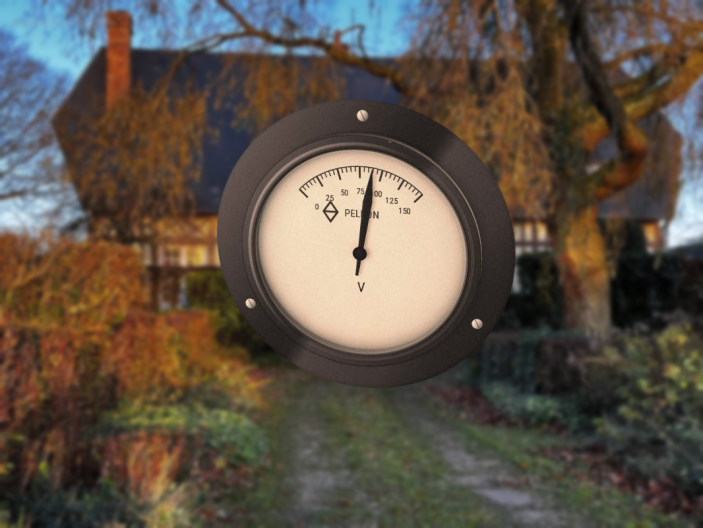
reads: 90
